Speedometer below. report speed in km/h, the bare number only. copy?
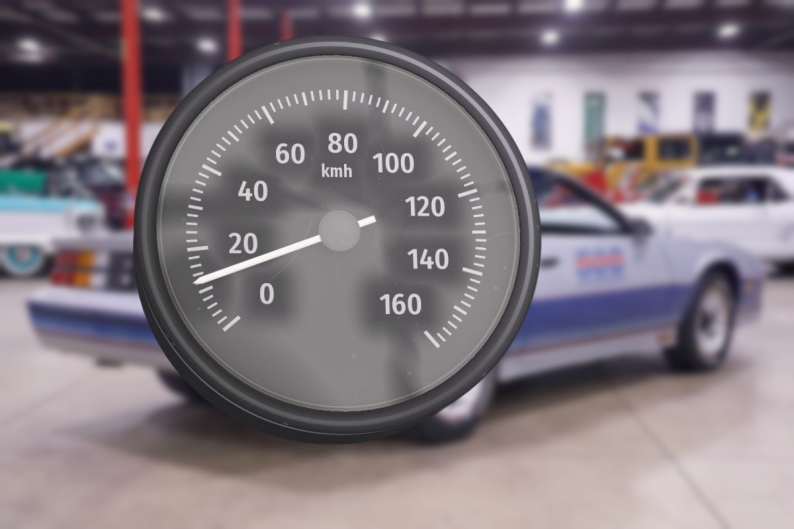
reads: 12
